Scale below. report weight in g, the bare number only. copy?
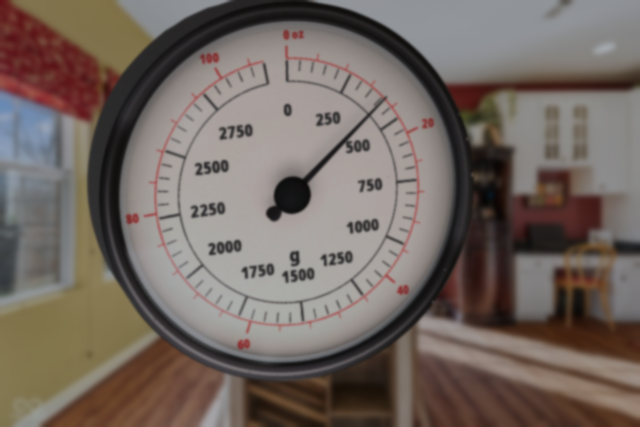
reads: 400
